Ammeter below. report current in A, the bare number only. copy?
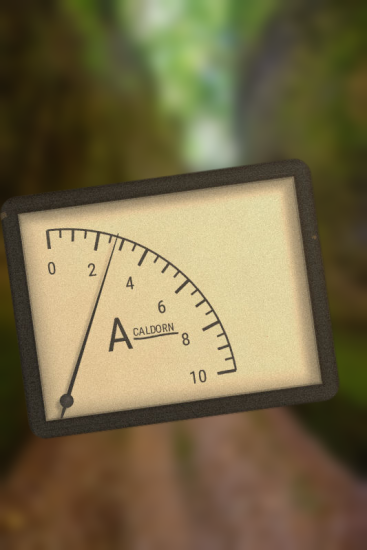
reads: 2.75
